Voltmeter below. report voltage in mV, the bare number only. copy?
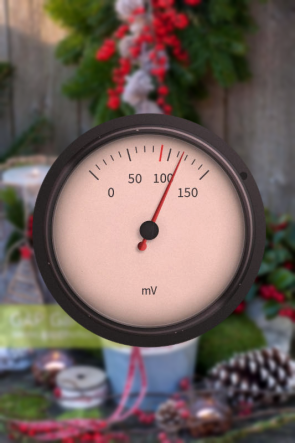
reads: 115
